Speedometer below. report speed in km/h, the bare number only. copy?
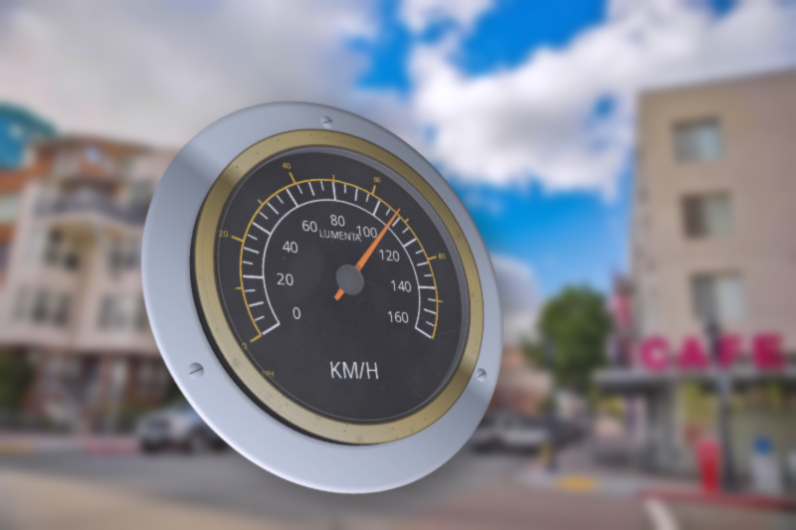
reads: 107.5
